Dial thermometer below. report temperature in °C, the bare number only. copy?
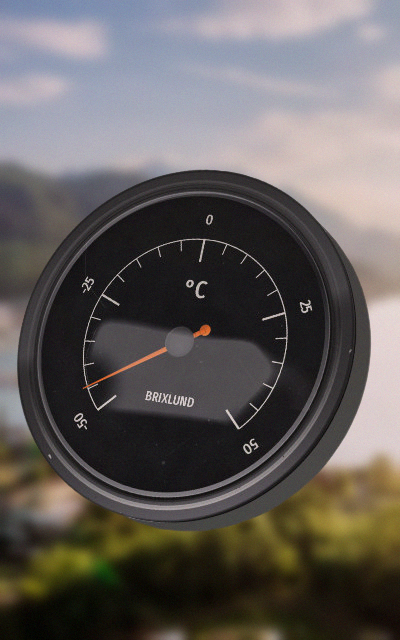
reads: -45
